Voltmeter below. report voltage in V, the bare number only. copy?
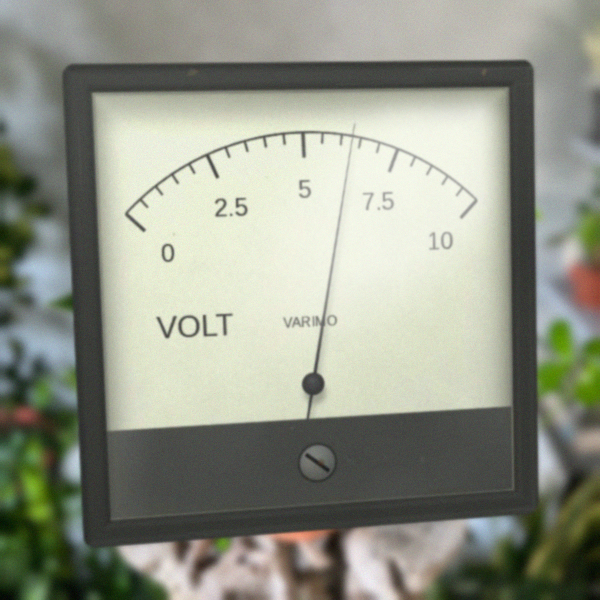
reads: 6.25
